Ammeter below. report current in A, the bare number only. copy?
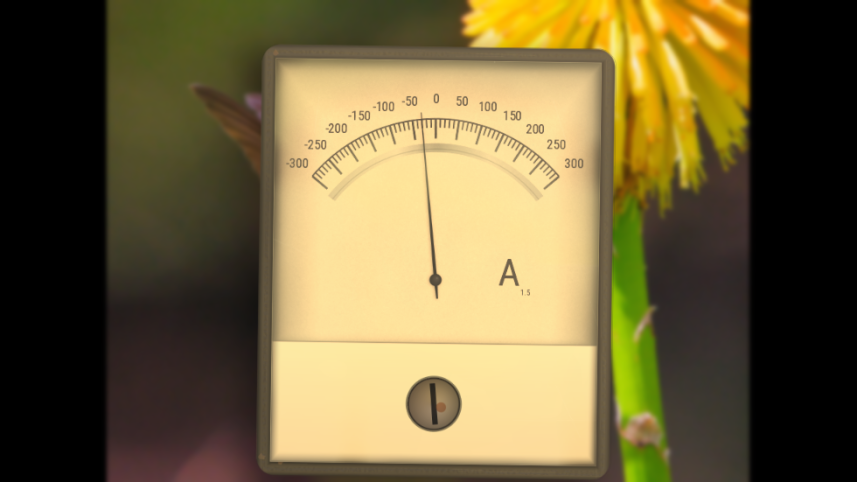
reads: -30
